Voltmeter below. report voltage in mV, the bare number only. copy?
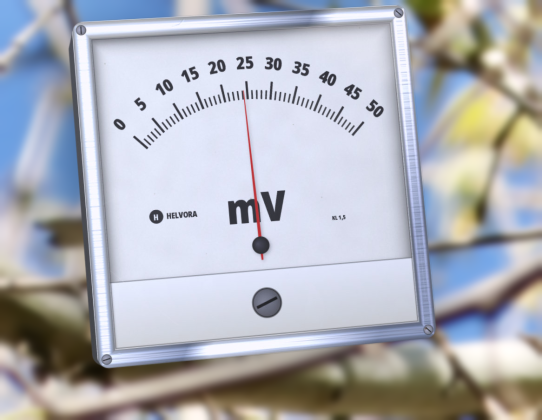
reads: 24
